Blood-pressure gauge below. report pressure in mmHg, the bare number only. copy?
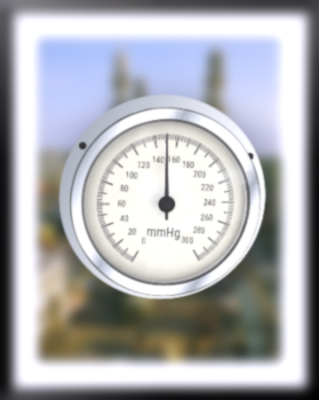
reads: 150
